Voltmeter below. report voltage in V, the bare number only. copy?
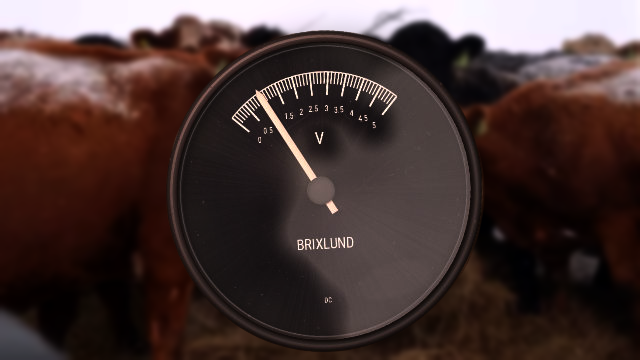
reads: 1
